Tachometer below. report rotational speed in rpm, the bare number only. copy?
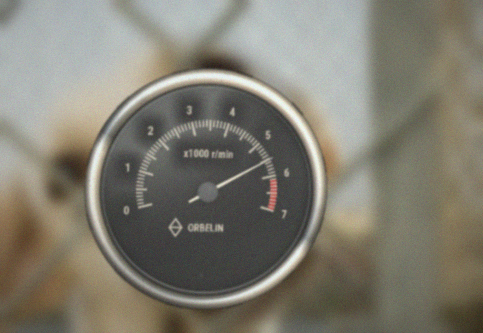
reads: 5500
